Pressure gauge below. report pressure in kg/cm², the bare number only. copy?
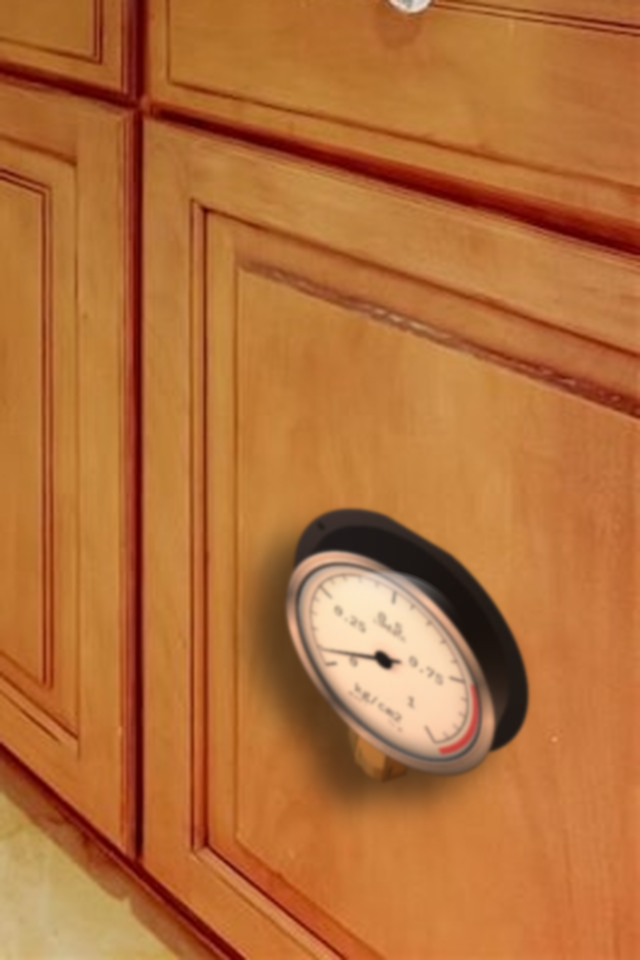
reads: 0.05
